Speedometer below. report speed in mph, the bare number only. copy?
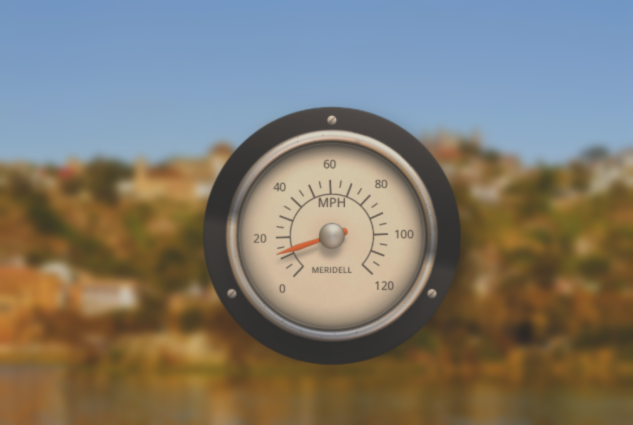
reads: 12.5
